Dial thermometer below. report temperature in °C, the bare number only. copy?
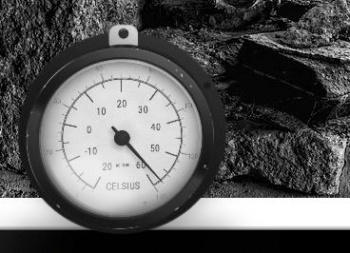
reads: 57.5
